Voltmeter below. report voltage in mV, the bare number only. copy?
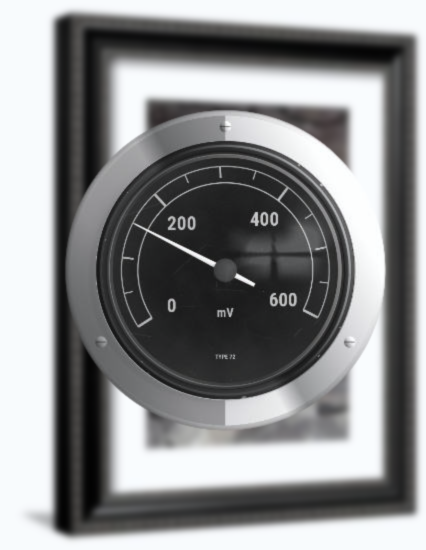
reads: 150
